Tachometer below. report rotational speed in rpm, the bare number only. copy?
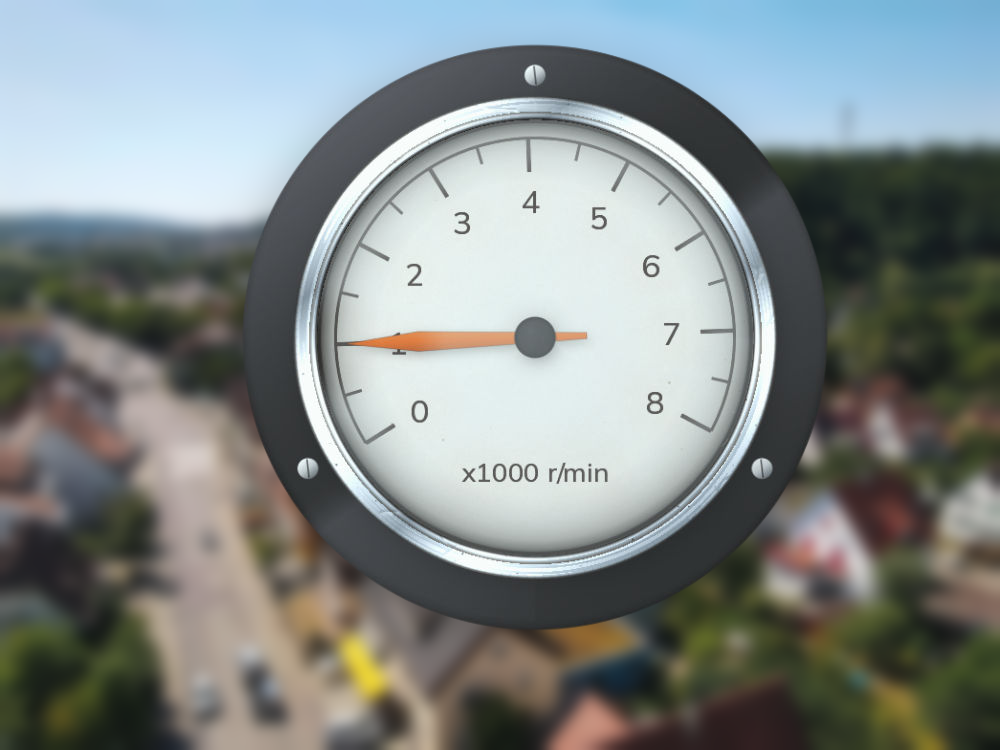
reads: 1000
